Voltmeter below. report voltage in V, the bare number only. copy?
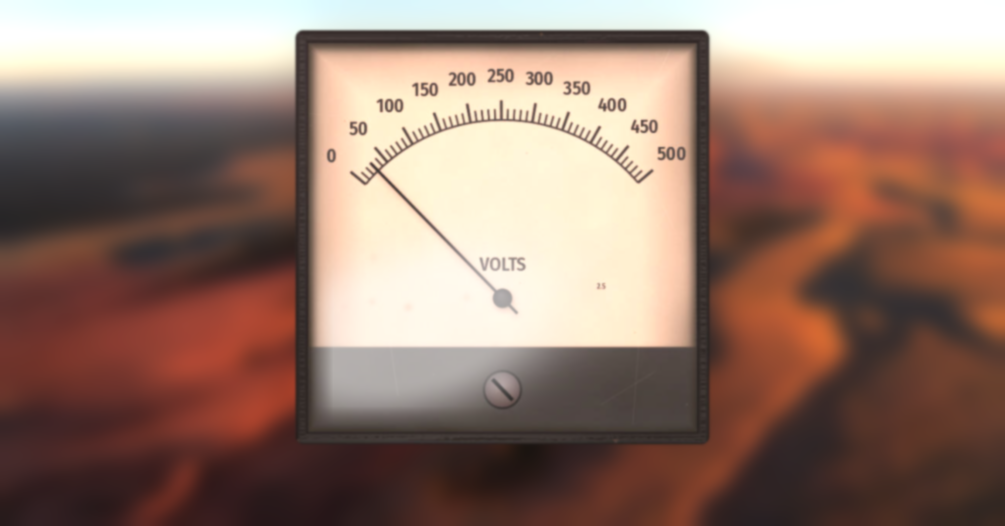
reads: 30
